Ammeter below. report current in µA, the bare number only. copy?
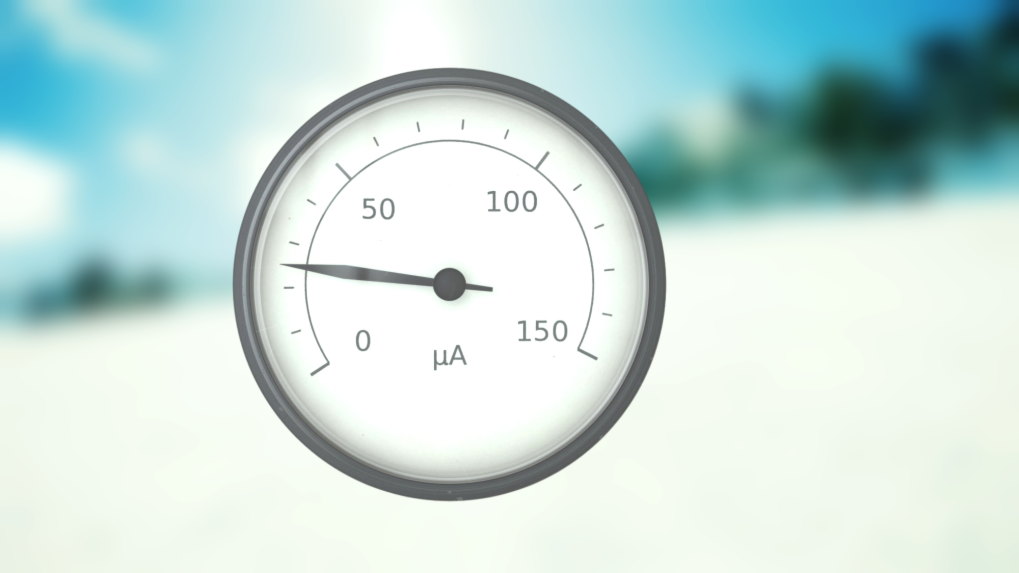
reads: 25
